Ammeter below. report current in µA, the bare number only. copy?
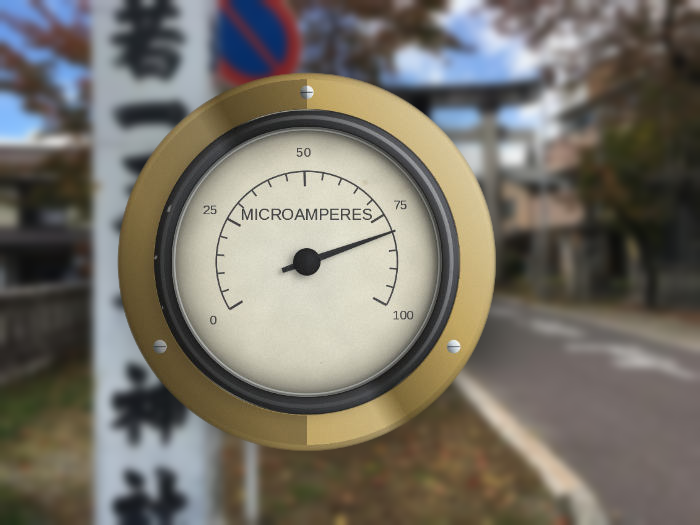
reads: 80
